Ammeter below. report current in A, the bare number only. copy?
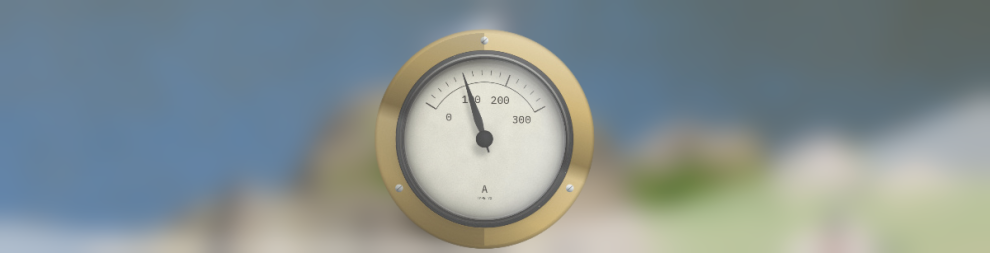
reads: 100
